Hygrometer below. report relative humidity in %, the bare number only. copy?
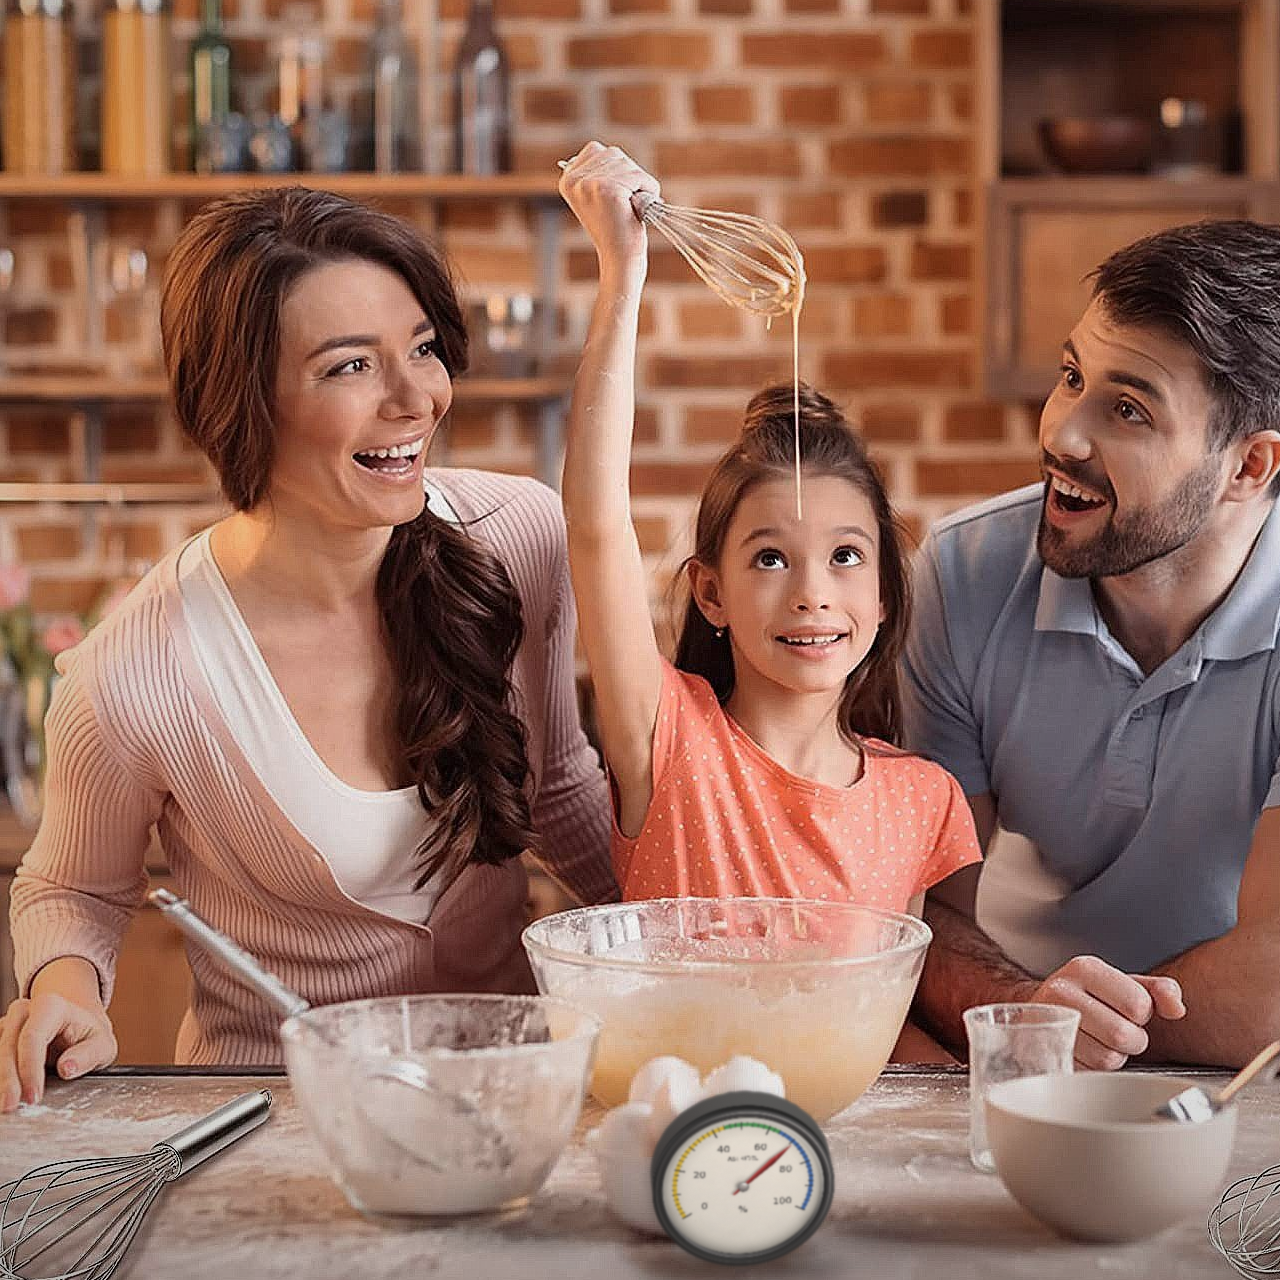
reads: 70
